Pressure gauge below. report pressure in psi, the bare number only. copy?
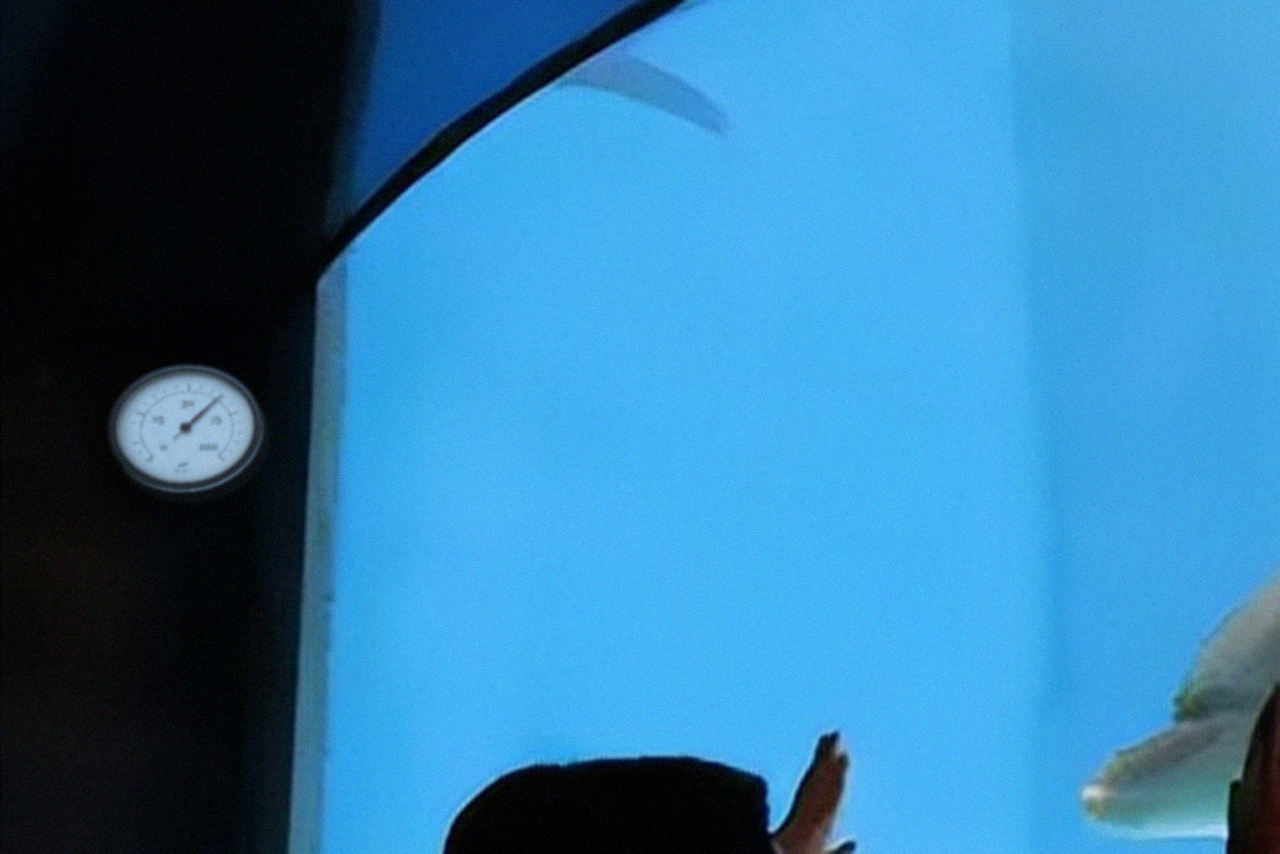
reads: 65
